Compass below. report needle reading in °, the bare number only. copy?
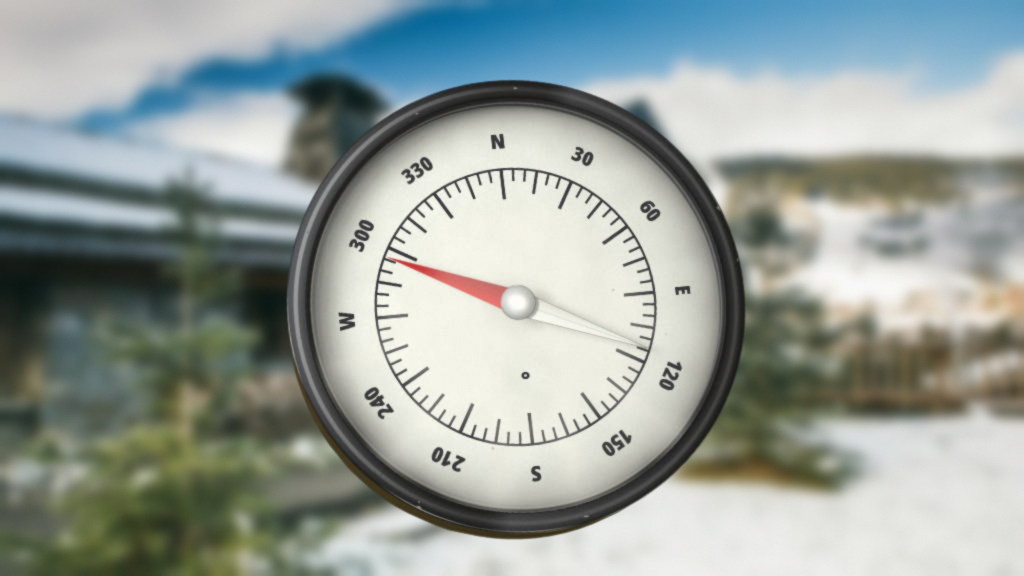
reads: 295
